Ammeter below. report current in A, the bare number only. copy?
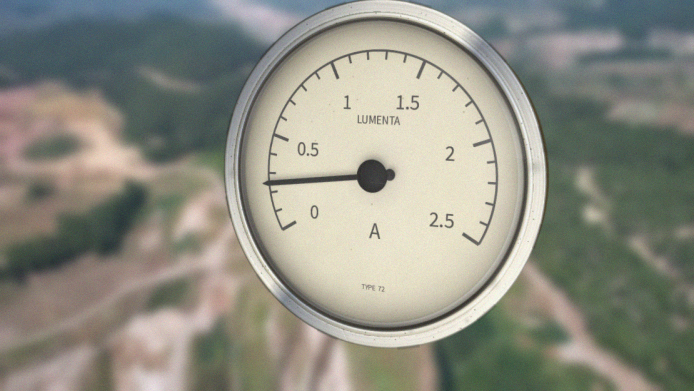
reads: 0.25
